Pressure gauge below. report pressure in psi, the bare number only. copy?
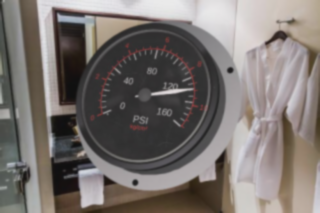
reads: 130
